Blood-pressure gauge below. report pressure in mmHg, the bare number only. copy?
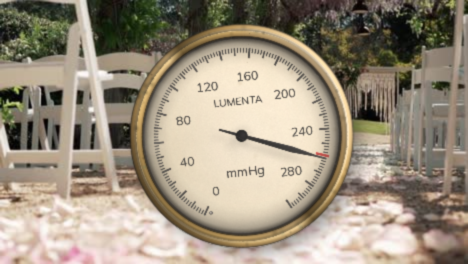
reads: 260
